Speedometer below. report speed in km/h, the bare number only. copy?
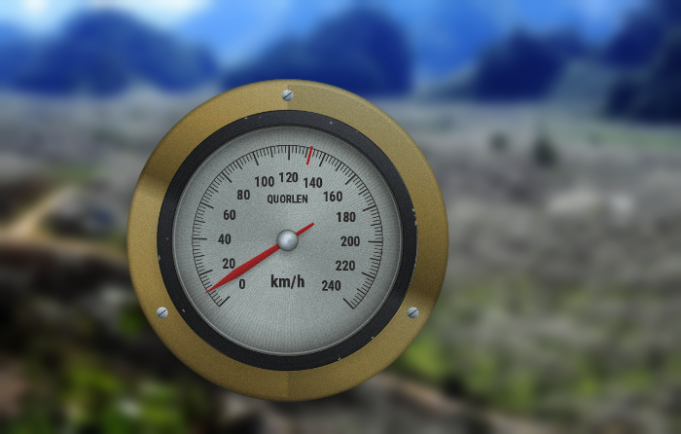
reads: 10
